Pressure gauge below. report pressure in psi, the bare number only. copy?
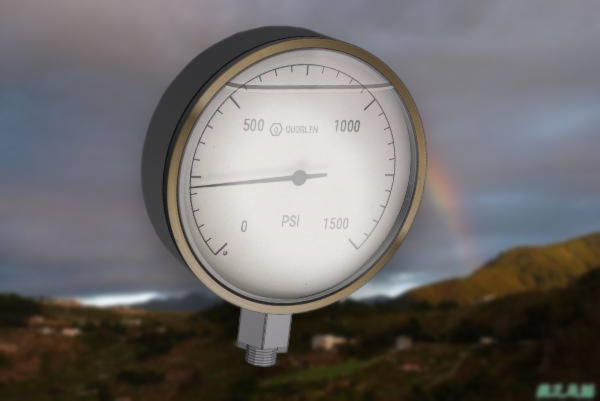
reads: 225
